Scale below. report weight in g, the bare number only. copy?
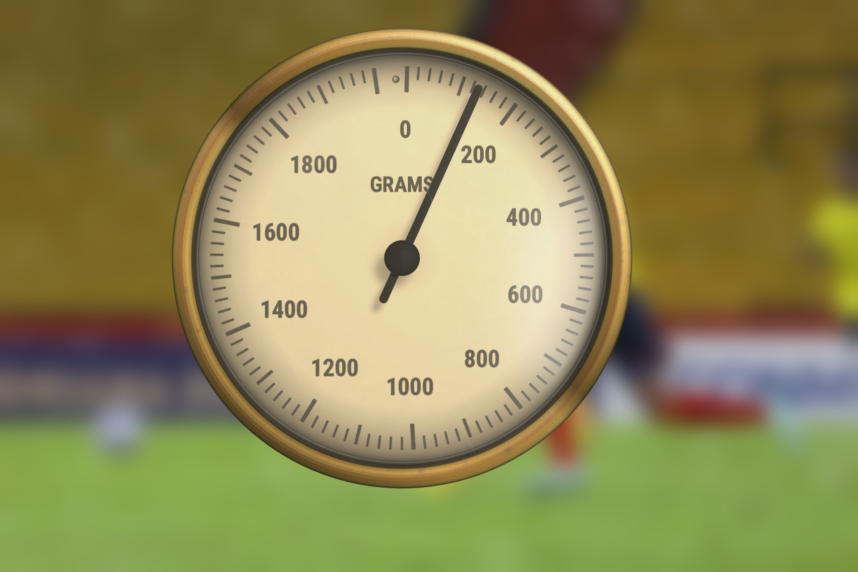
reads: 130
